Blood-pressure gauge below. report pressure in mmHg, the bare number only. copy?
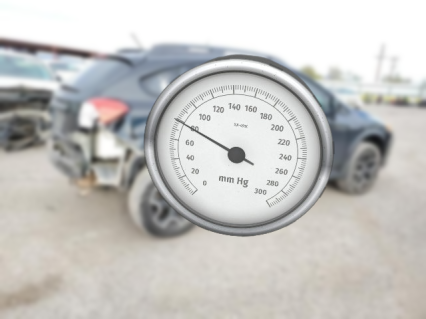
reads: 80
